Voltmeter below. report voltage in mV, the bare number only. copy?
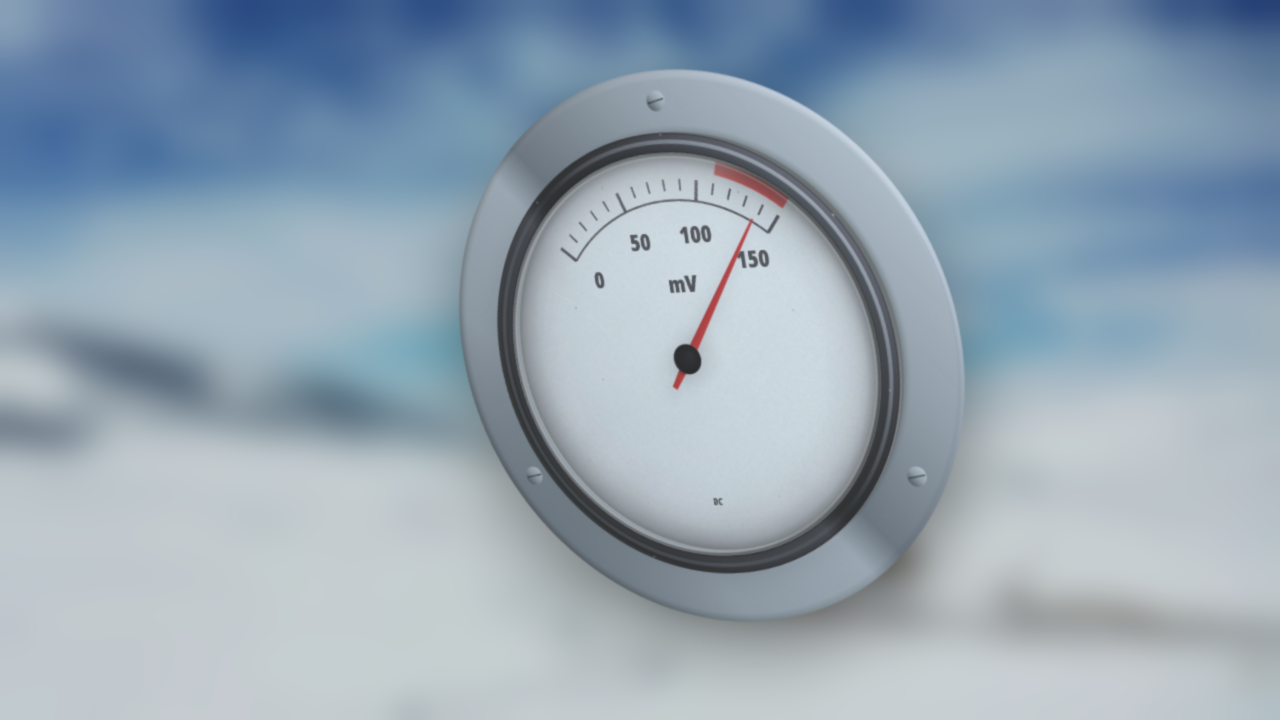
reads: 140
